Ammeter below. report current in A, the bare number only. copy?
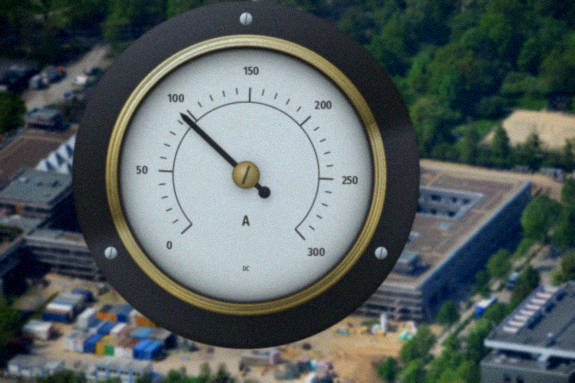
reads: 95
